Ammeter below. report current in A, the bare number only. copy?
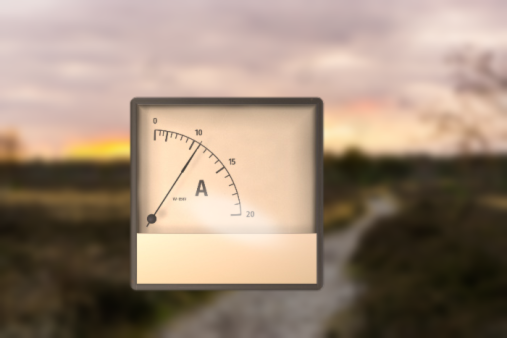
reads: 11
